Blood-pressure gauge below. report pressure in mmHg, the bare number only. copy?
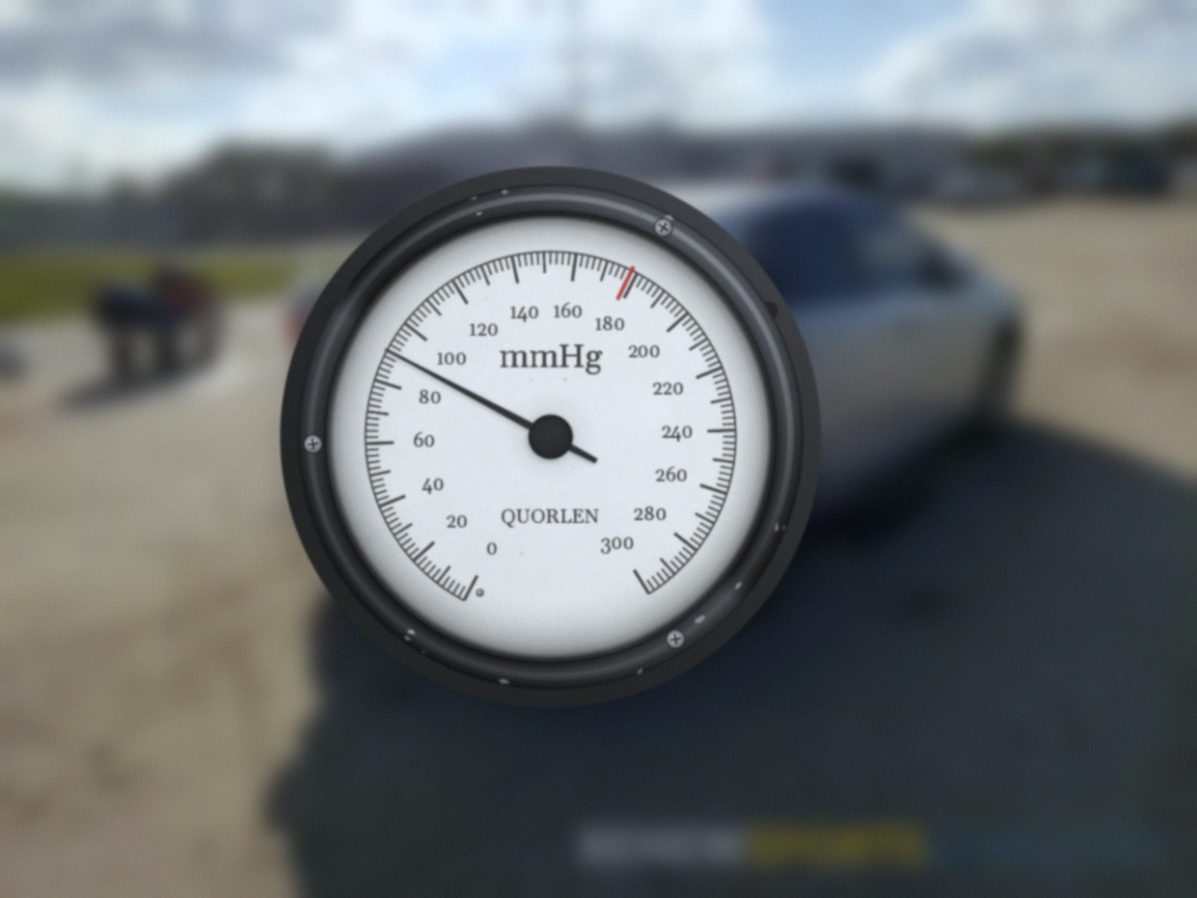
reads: 90
